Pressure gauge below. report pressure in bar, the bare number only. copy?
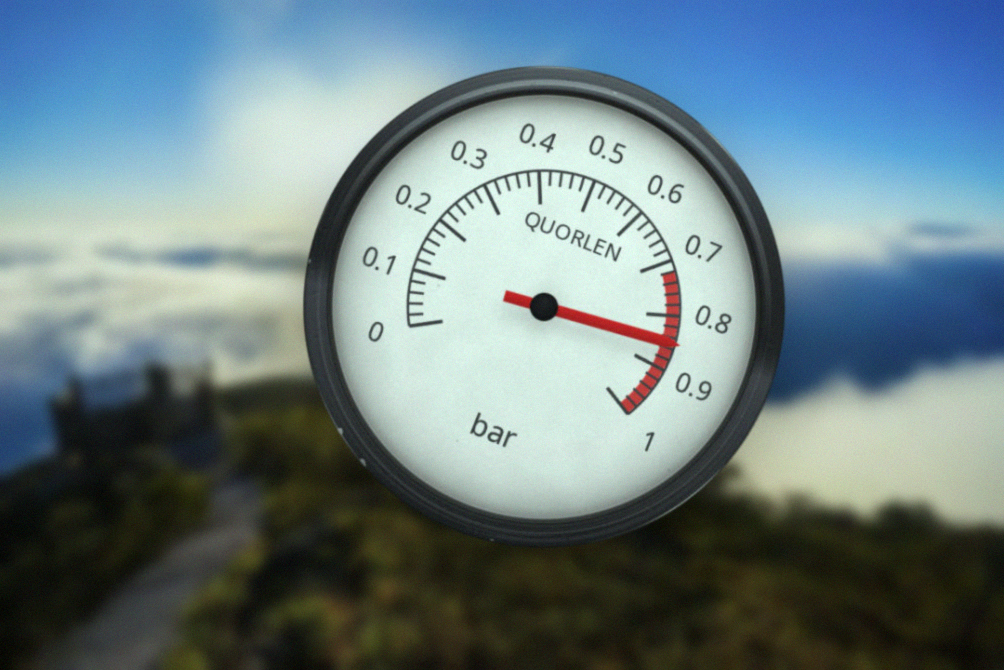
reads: 0.85
